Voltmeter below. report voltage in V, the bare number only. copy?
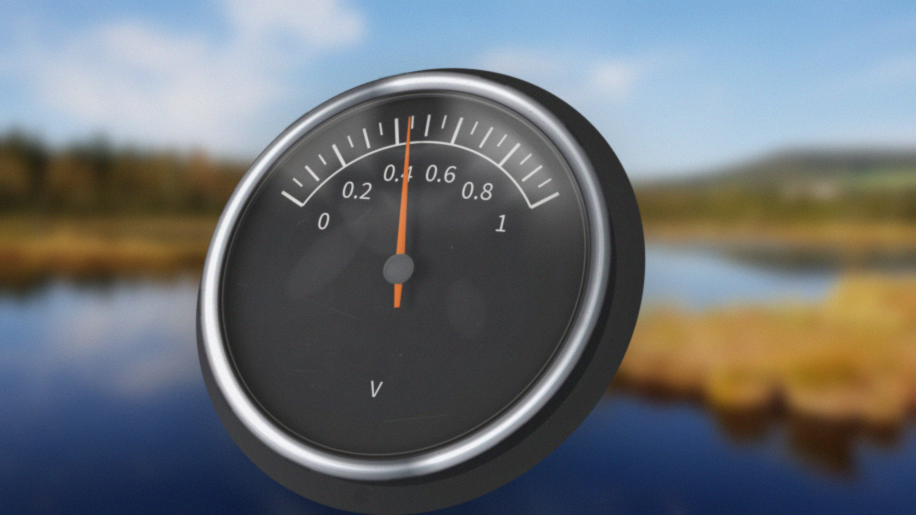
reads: 0.45
